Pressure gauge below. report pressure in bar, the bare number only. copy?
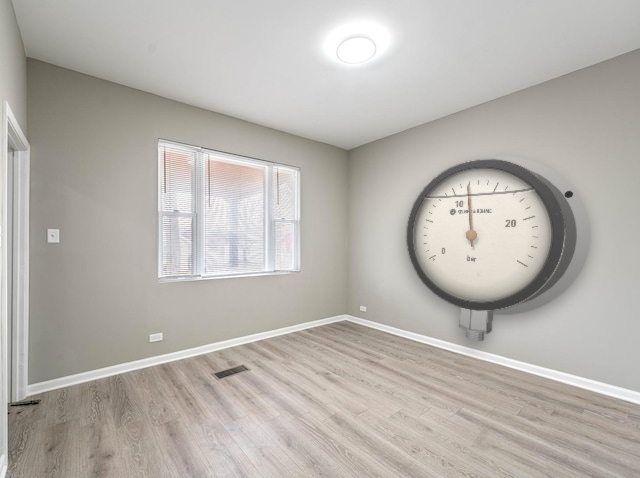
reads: 12
